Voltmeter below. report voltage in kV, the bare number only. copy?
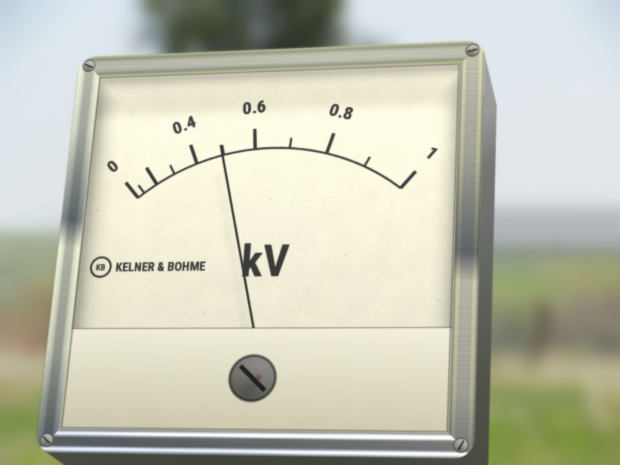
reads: 0.5
